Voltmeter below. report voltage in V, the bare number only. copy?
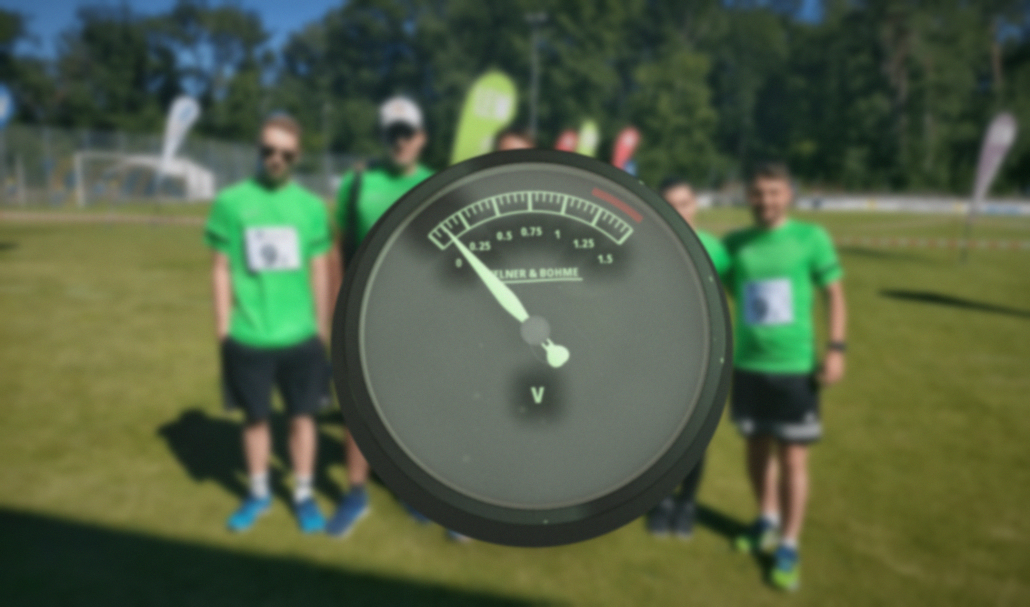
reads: 0.1
